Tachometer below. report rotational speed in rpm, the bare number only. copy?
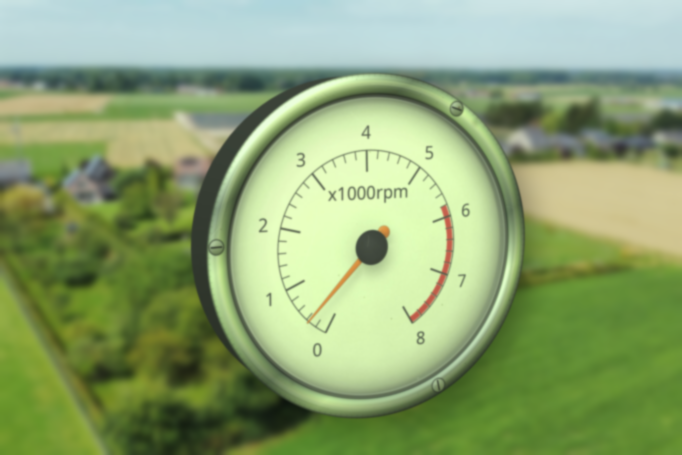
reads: 400
